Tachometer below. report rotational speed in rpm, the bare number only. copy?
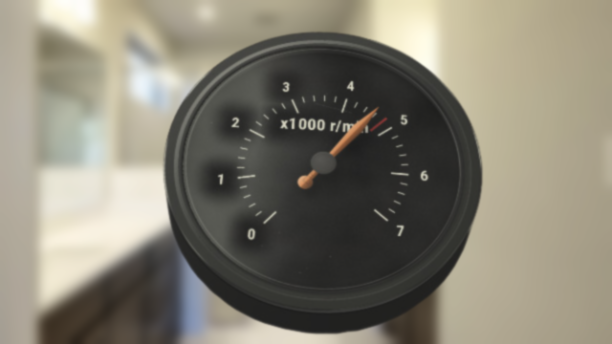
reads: 4600
